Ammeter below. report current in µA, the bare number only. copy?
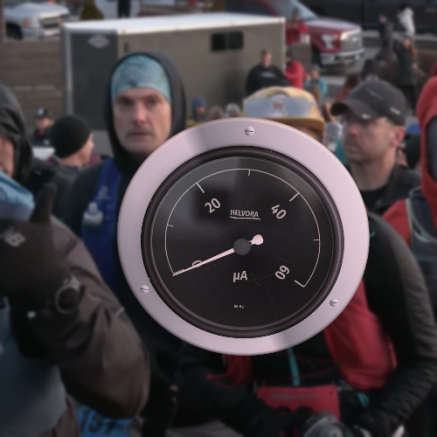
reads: 0
